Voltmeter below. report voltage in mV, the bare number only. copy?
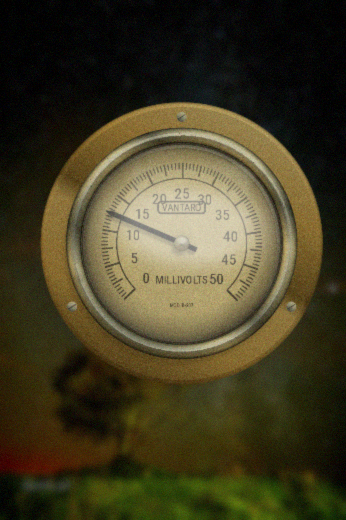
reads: 12.5
